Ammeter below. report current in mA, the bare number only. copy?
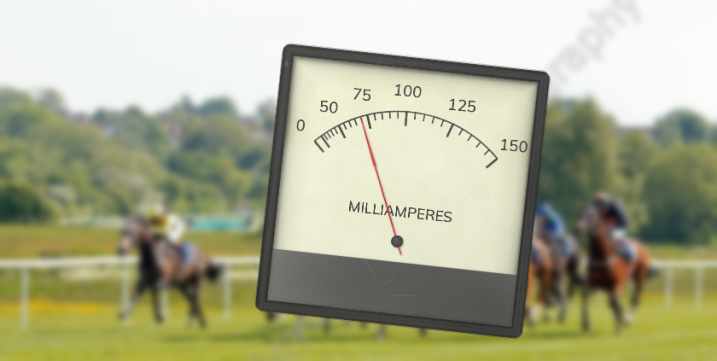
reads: 70
